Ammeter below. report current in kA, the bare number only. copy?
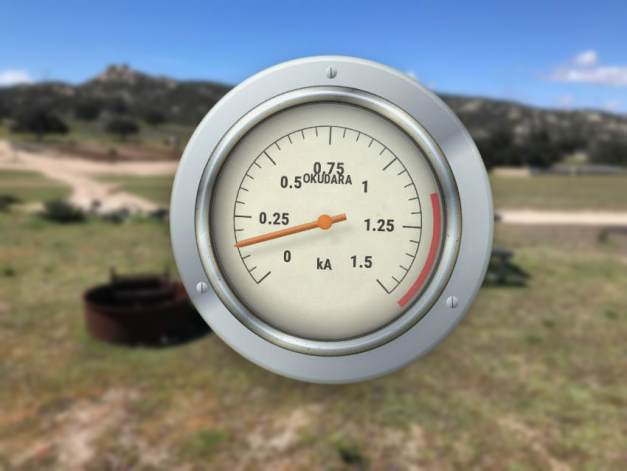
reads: 0.15
